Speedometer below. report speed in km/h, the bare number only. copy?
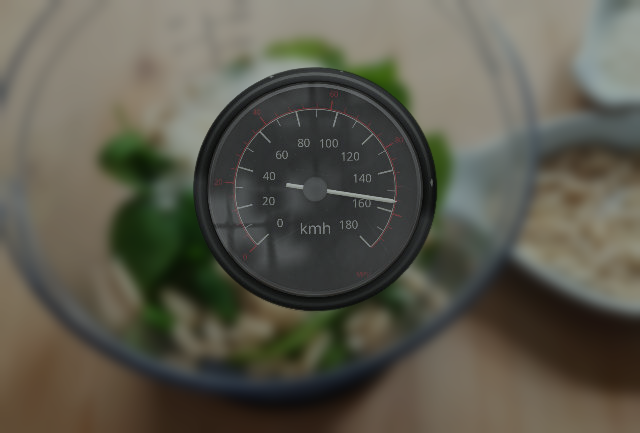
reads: 155
